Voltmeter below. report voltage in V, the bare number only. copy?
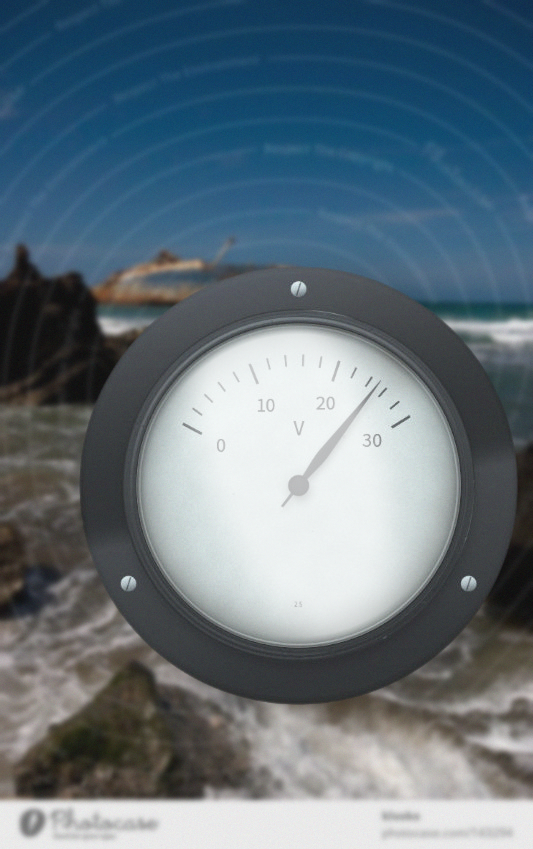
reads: 25
